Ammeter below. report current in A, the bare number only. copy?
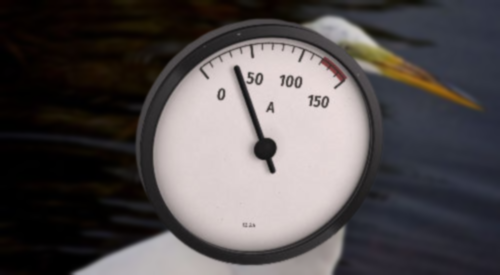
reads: 30
